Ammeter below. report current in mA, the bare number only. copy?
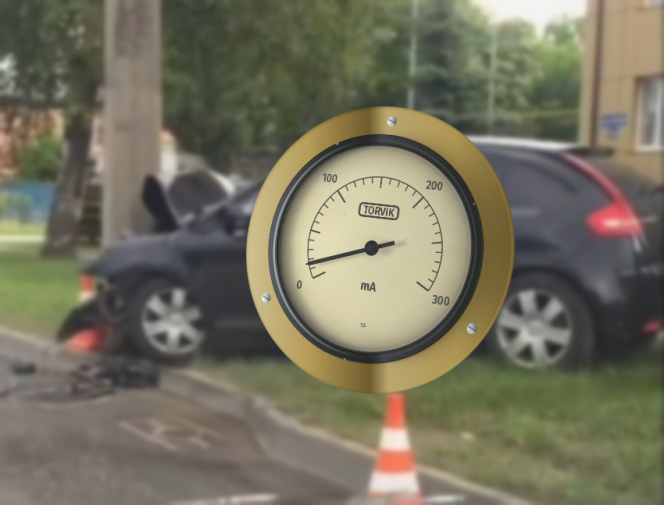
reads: 15
